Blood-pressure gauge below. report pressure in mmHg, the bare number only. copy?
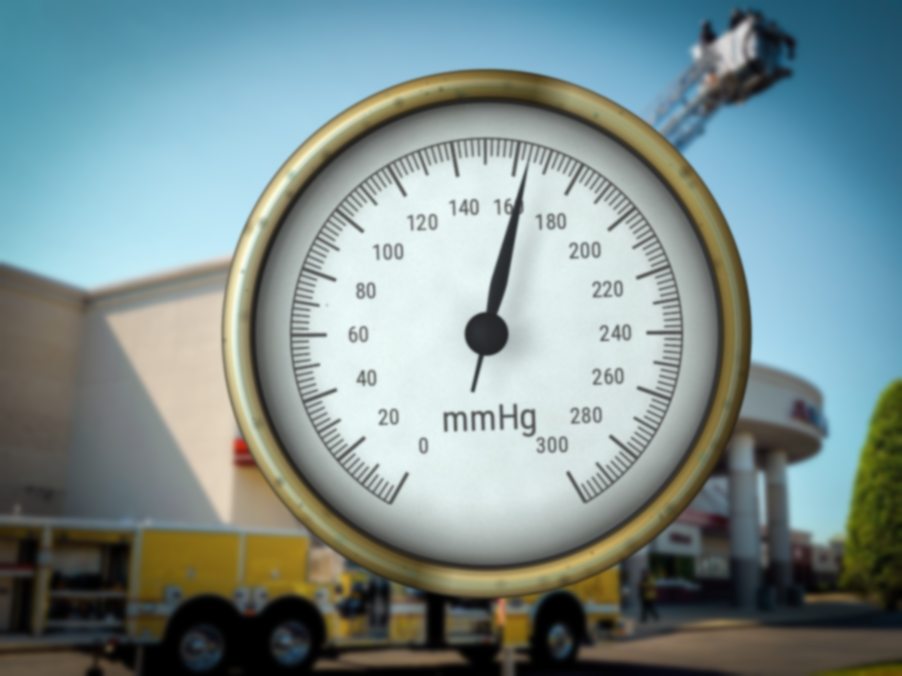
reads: 164
